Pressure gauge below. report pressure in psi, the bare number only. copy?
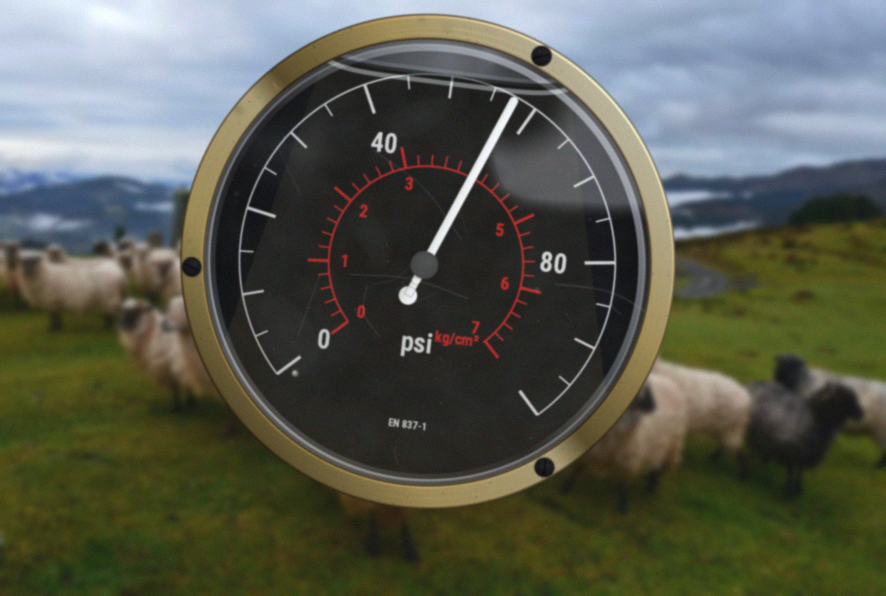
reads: 57.5
